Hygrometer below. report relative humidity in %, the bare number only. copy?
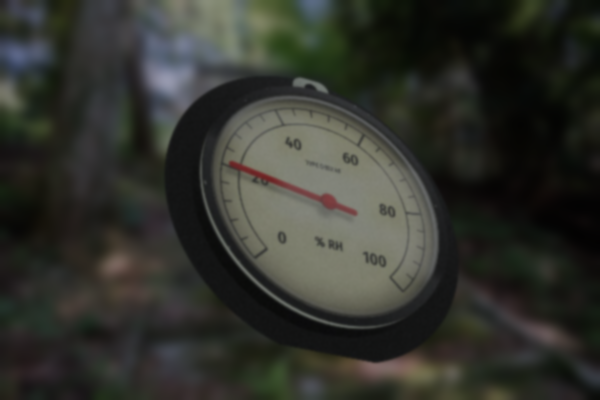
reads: 20
